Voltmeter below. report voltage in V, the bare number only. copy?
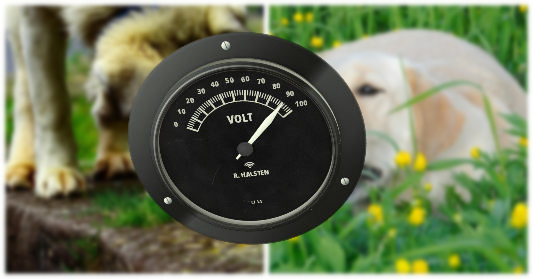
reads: 90
